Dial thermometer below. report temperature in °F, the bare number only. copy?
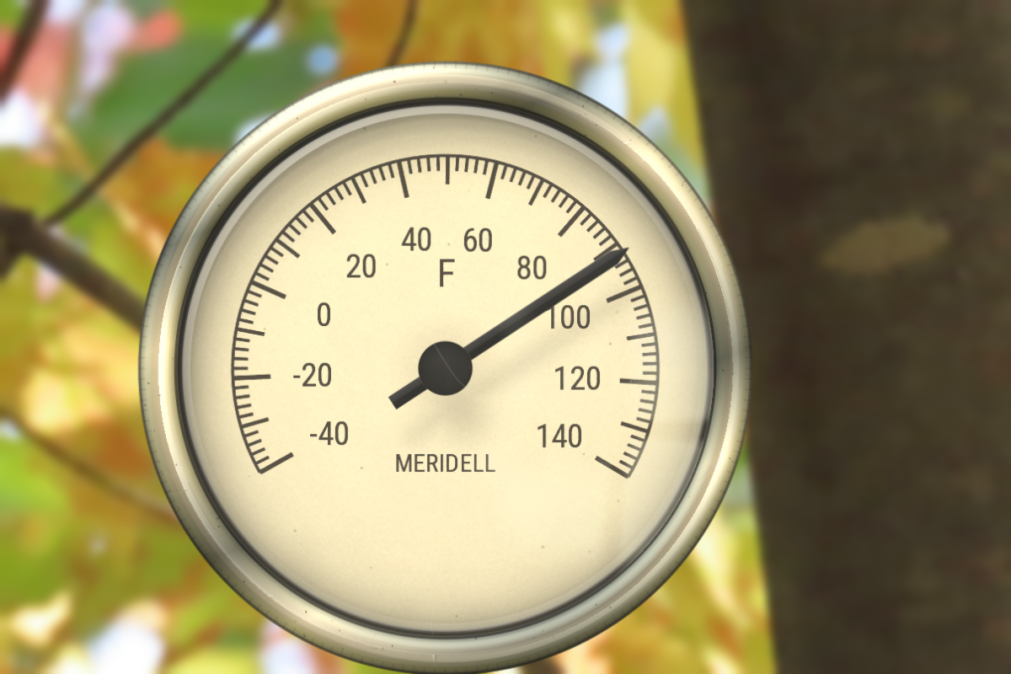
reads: 92
